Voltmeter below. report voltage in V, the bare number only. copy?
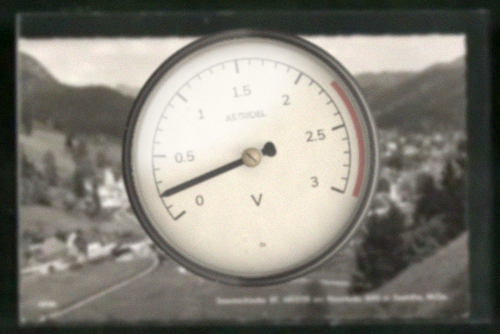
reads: 0.2
